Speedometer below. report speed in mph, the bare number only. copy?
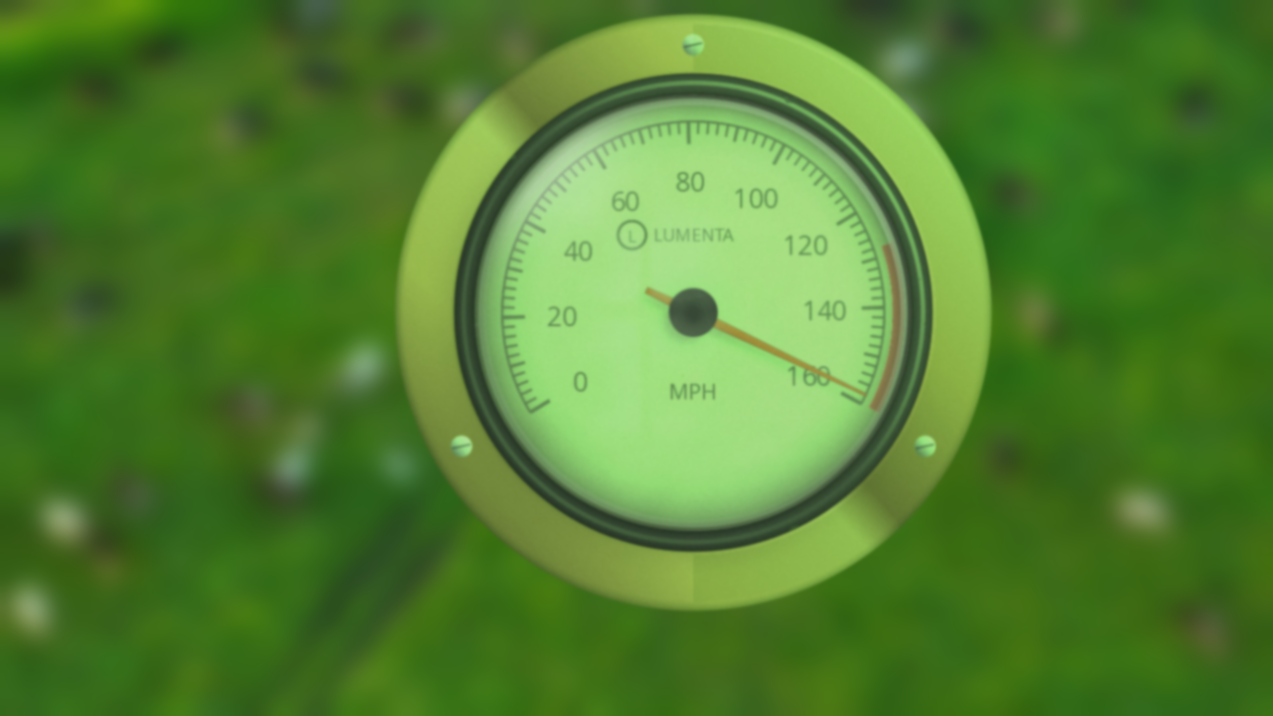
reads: 158
